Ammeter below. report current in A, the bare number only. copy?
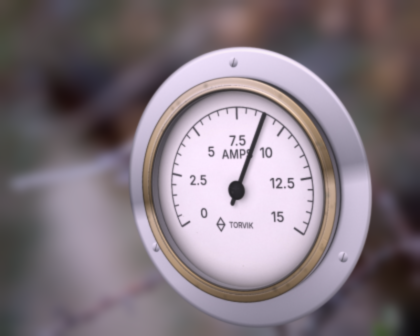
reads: 9
